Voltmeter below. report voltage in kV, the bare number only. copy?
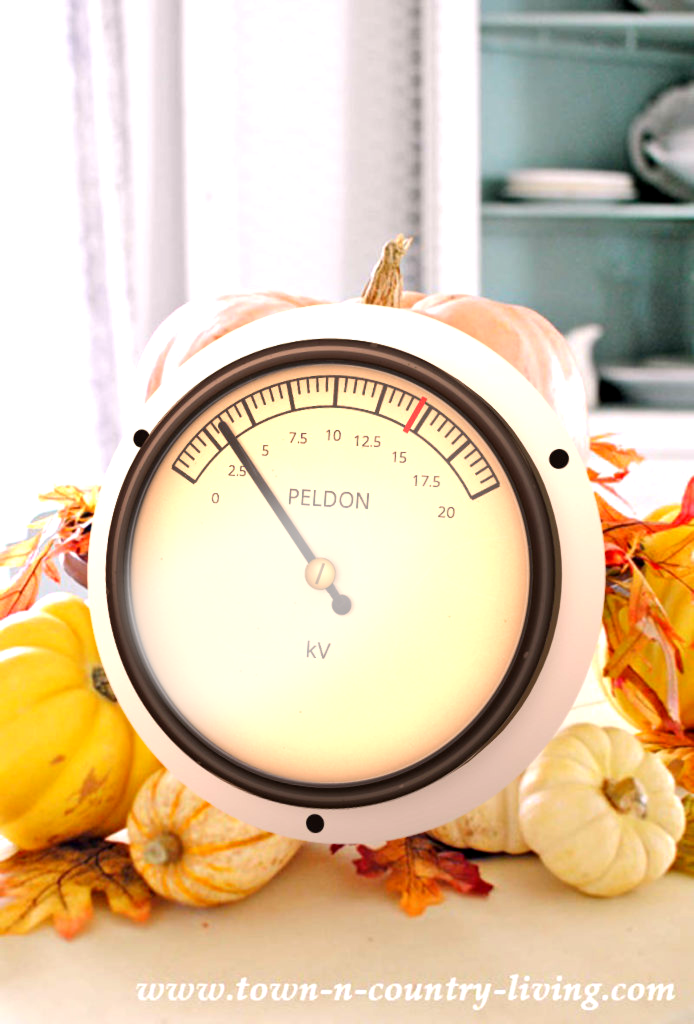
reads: 3.5
